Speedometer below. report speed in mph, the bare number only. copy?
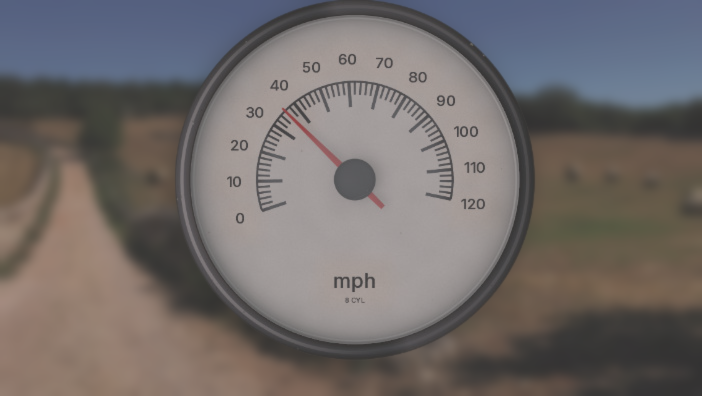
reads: 36
